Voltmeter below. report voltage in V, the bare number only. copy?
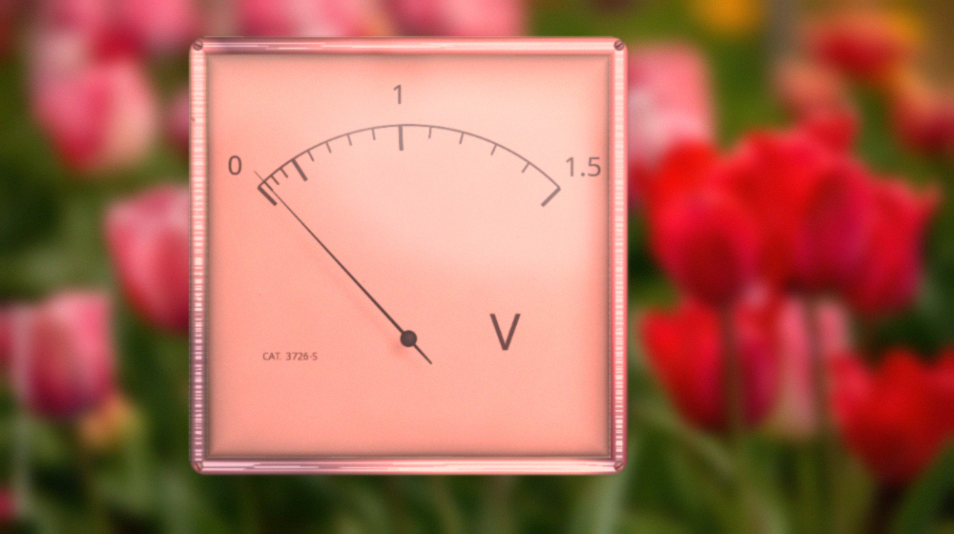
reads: 0.2
